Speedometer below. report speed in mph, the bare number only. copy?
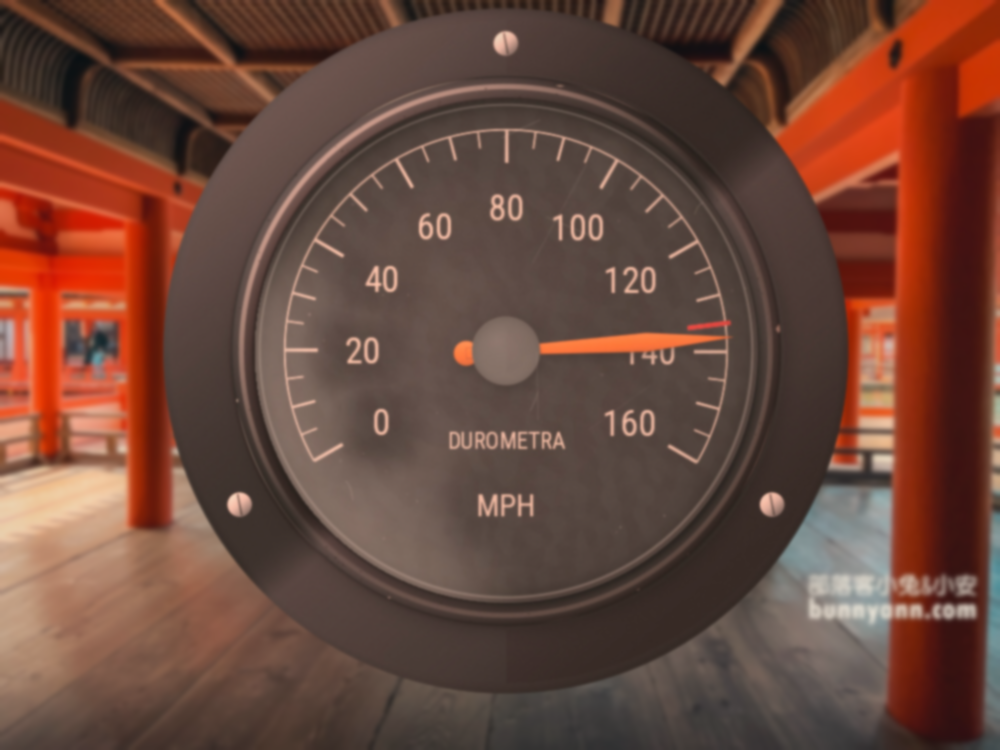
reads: 137.5
